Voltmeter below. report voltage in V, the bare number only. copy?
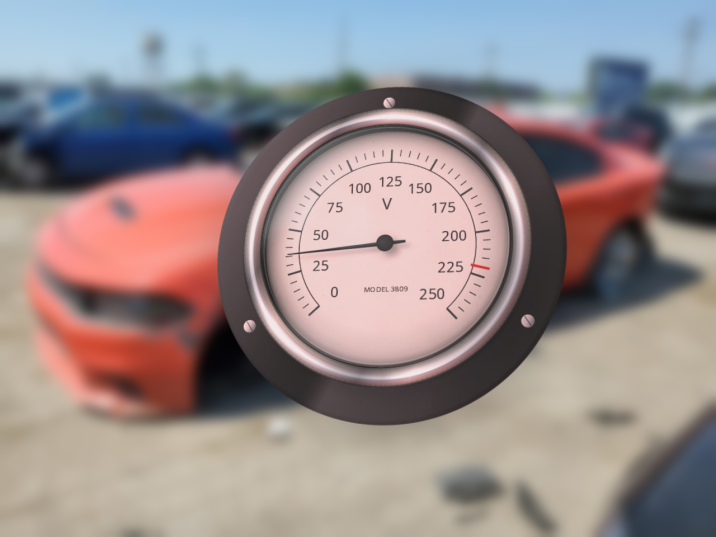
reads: 35
